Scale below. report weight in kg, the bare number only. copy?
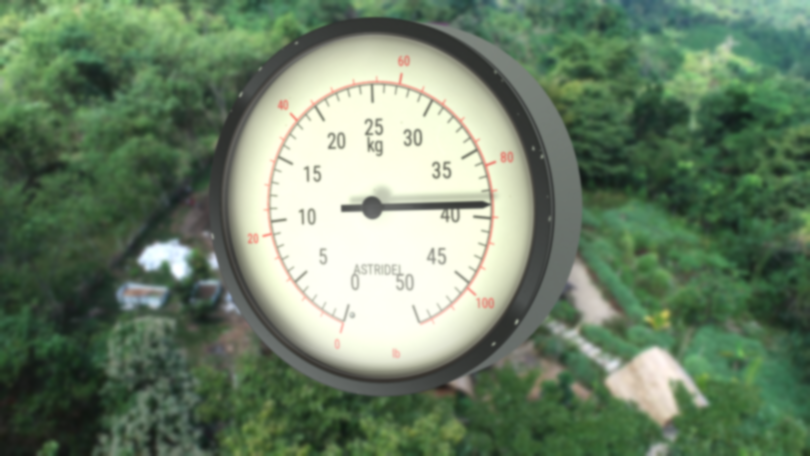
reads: 39
